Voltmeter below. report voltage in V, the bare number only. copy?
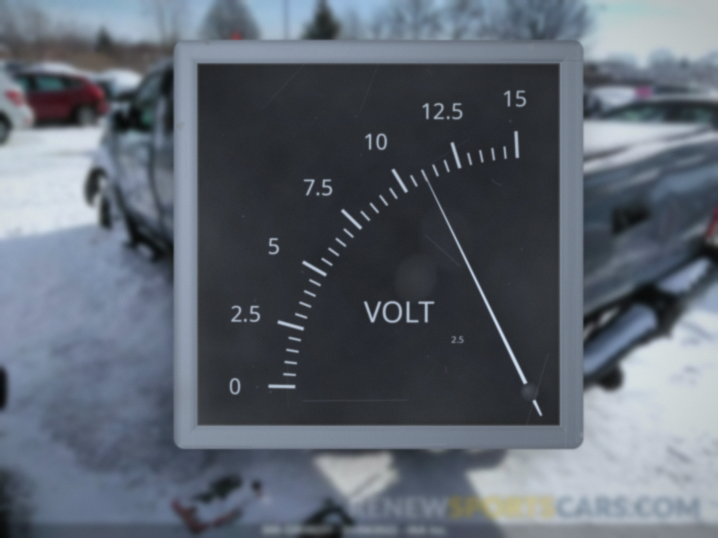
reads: 11
